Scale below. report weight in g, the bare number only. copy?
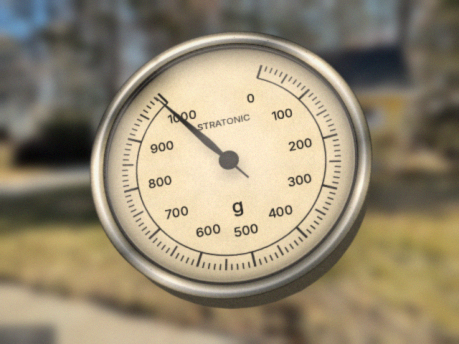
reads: 990
